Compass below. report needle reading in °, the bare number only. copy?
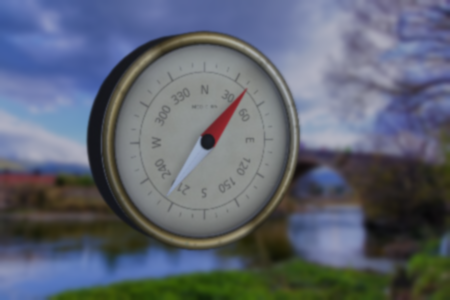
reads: 40
